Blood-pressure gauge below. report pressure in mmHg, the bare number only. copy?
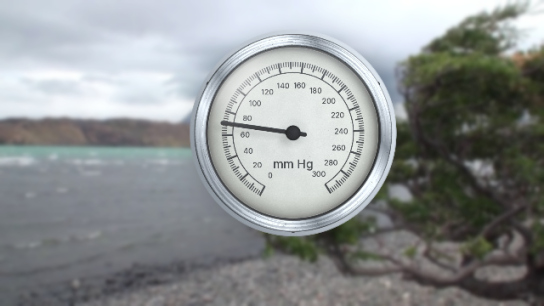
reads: 70
